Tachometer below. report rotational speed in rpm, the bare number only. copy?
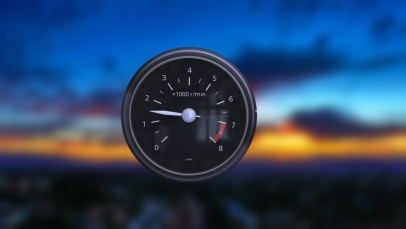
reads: 1500
